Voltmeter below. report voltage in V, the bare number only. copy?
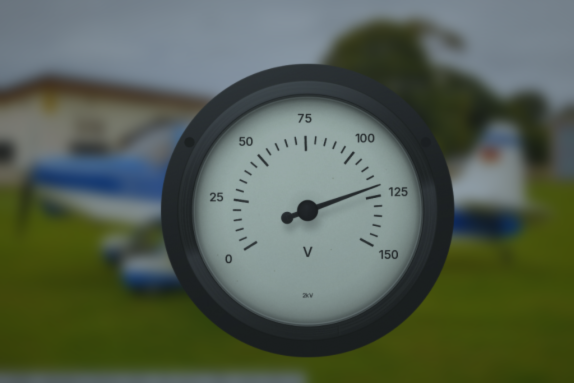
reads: 120
